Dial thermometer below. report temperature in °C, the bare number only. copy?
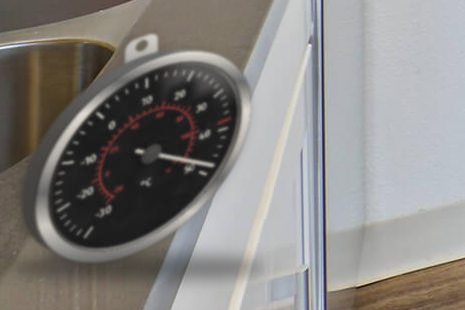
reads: 48
